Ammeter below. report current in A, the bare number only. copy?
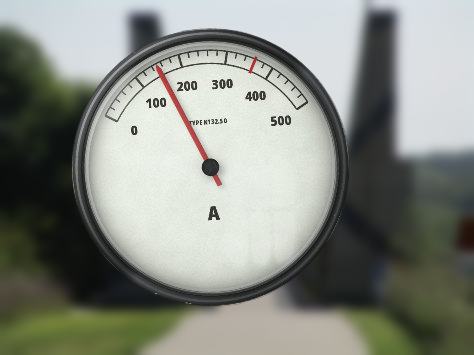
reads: 150
